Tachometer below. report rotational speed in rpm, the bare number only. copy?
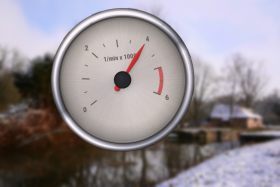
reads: 4000
